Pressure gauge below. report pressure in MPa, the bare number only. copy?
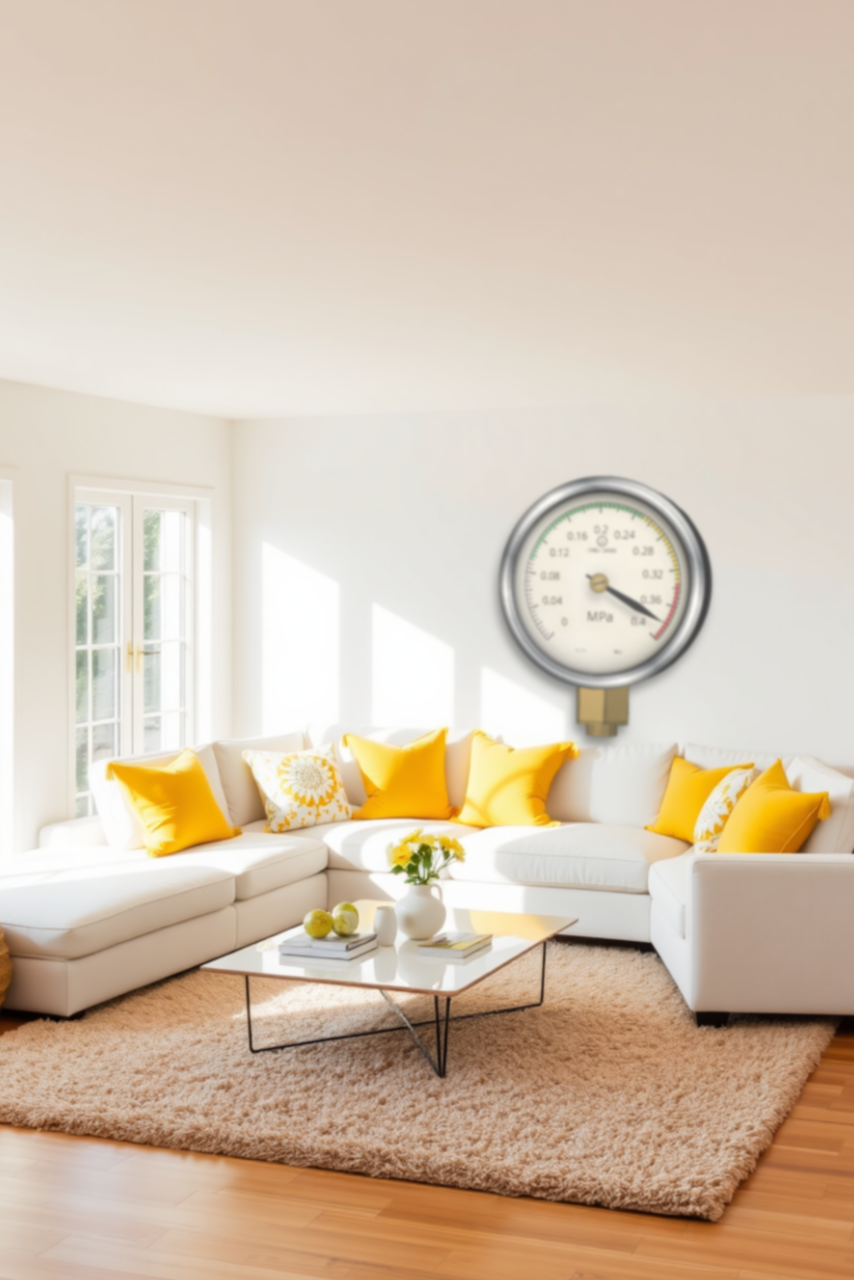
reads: 0.38
